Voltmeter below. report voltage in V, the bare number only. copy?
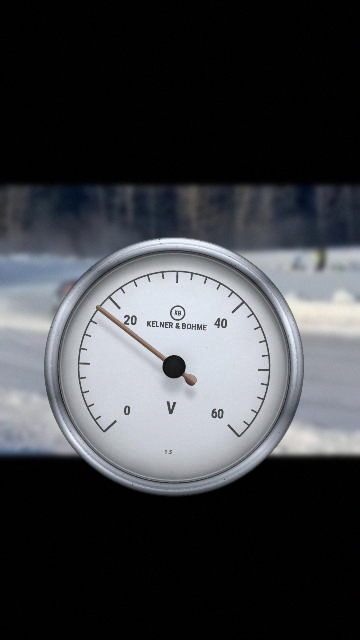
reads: 18
